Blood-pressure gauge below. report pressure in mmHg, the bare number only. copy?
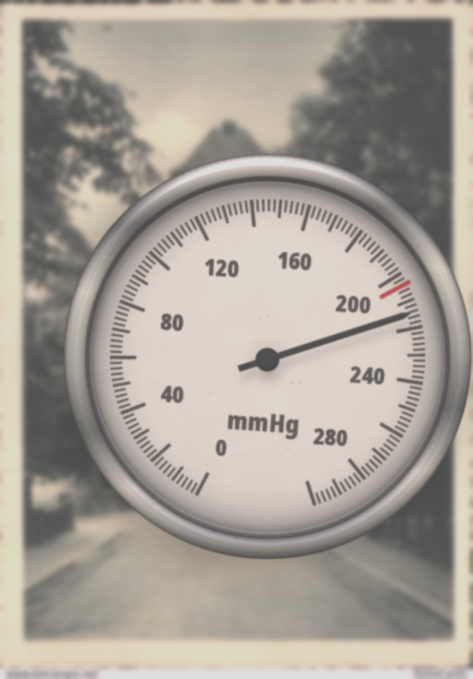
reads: 214
